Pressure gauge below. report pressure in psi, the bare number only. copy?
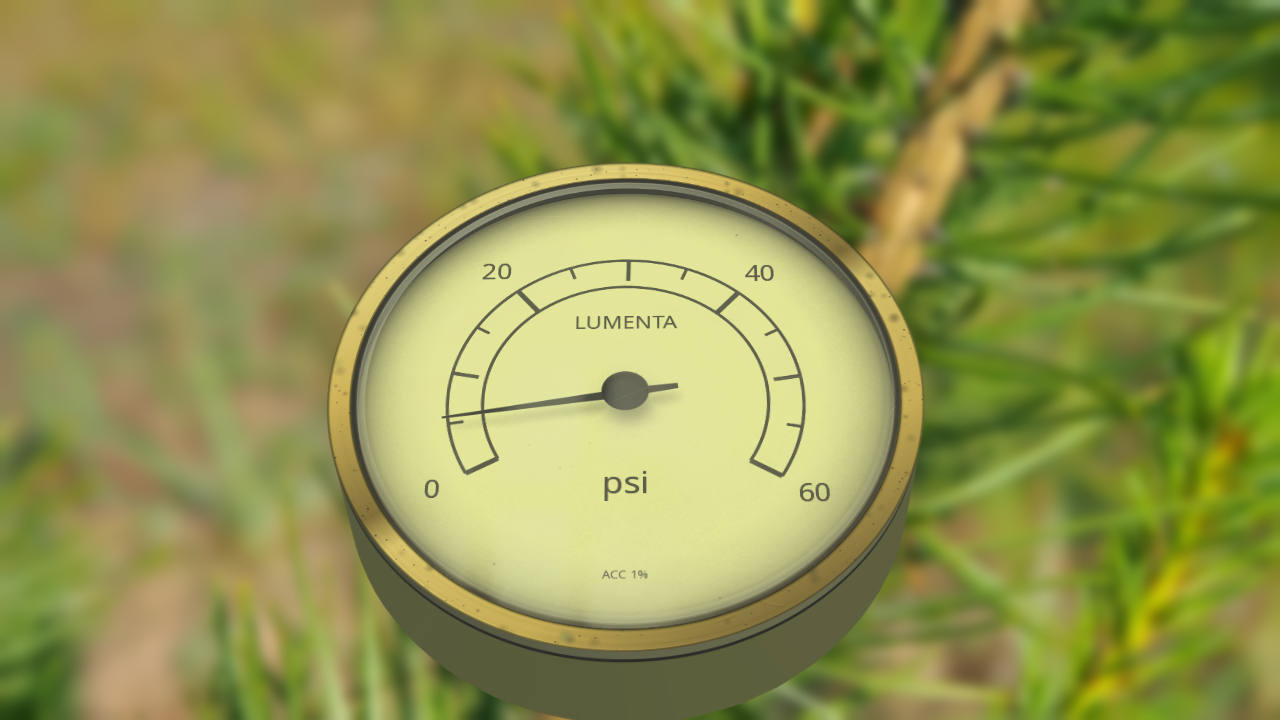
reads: 5
